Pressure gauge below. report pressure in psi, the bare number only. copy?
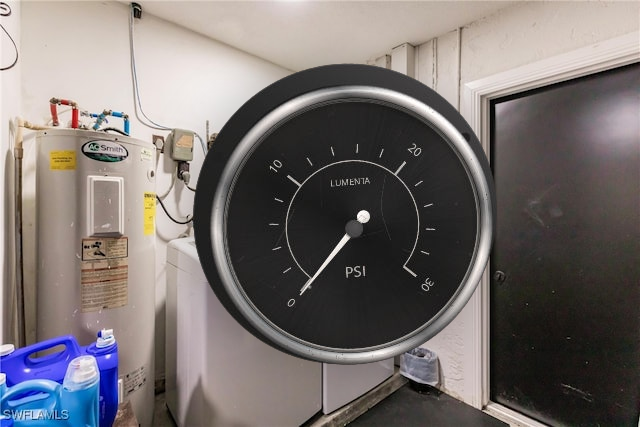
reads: 0
